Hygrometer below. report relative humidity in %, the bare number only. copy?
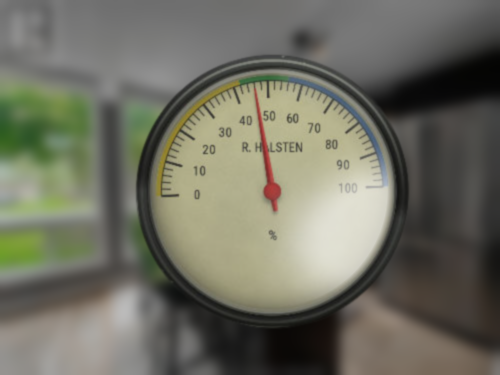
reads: 46
